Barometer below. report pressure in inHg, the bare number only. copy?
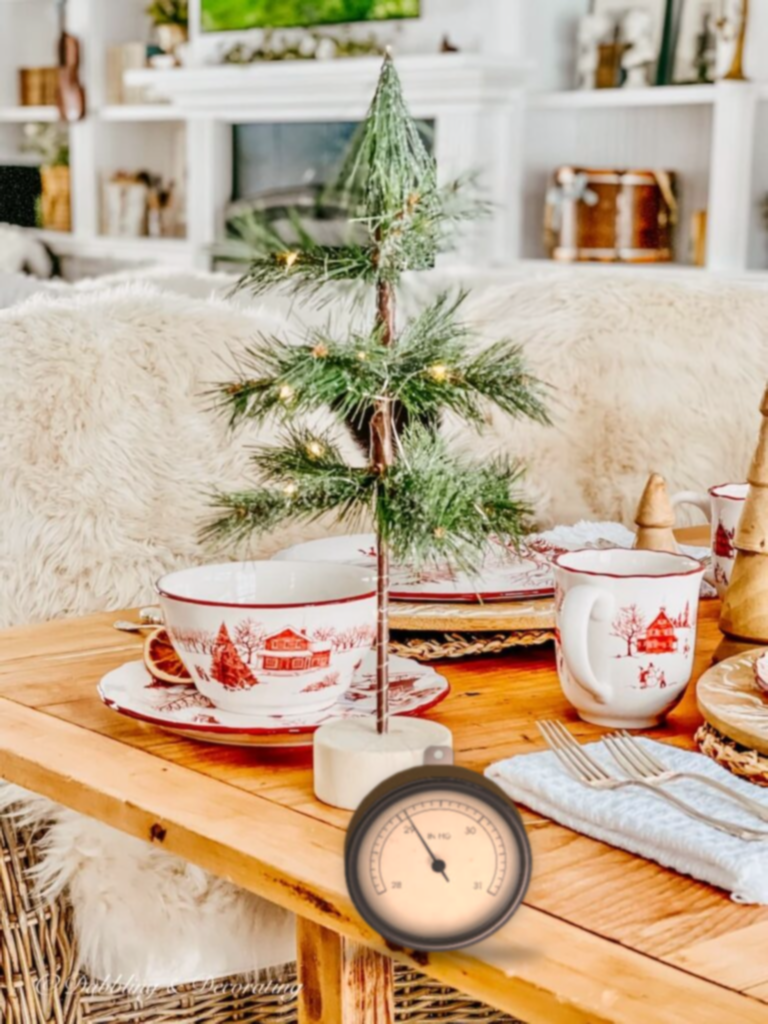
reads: 29.1
